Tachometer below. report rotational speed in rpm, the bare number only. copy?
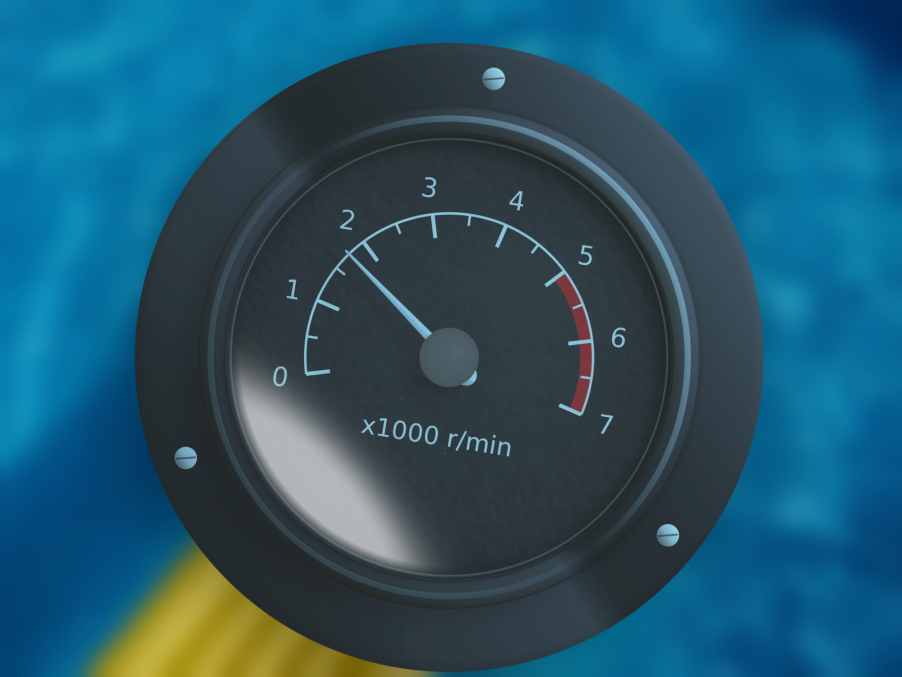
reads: 1750
